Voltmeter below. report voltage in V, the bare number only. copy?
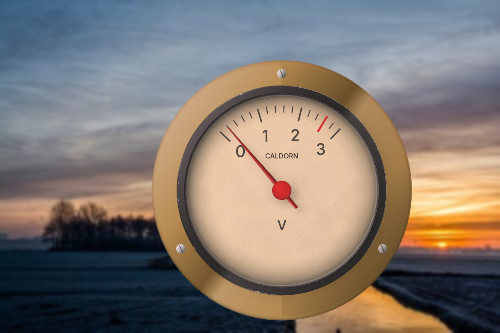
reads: 0.2
